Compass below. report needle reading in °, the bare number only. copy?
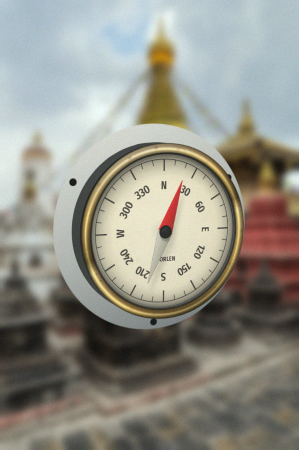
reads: 20
